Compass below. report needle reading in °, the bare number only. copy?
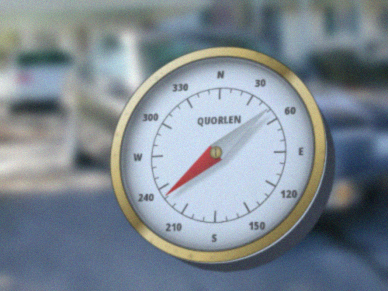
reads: 230
